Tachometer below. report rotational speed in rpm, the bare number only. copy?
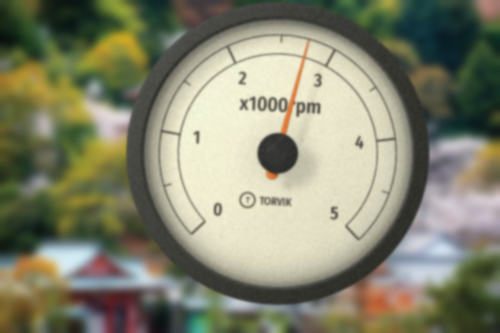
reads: 2750
